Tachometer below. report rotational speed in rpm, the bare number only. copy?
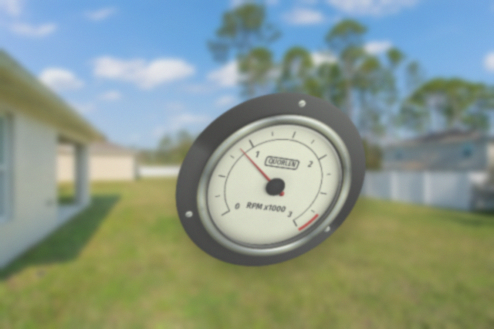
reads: 875
